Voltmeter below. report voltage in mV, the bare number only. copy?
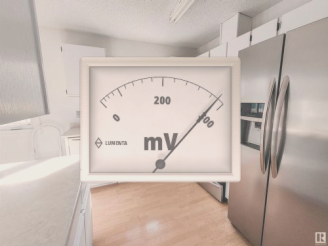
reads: 290
